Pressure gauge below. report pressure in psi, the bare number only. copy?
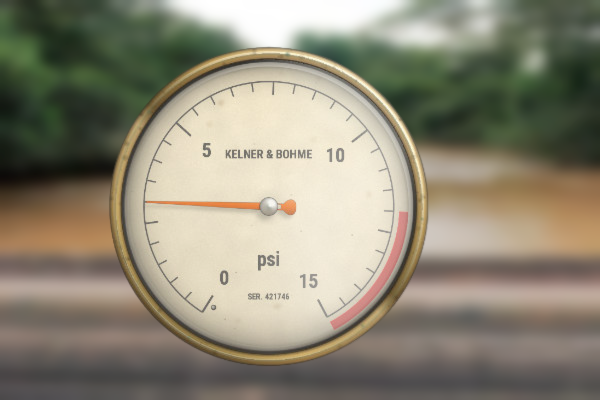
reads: 3
